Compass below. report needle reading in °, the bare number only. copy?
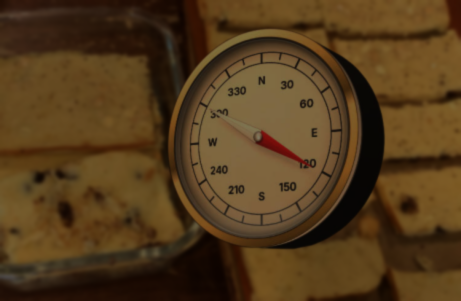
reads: 120
